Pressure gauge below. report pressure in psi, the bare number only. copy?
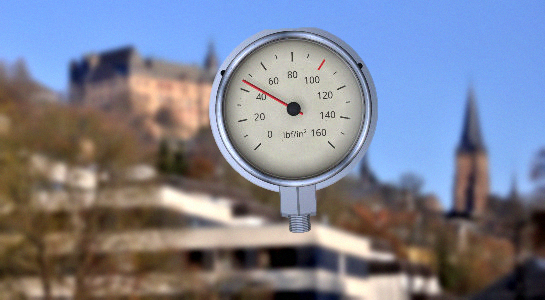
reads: 45
